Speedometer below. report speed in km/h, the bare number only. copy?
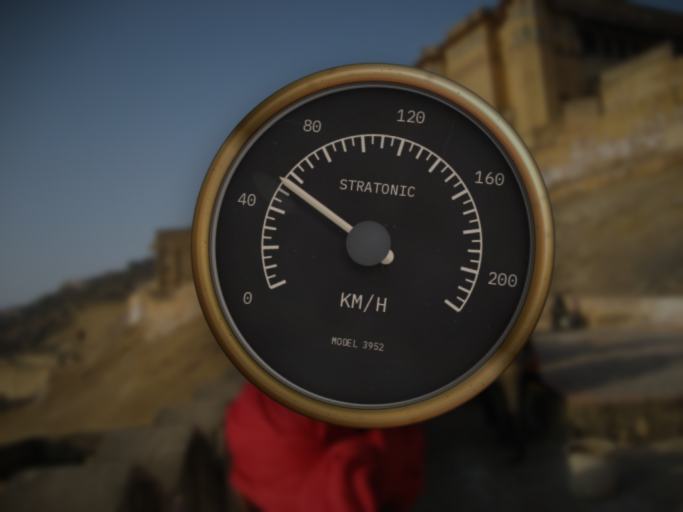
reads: 55
